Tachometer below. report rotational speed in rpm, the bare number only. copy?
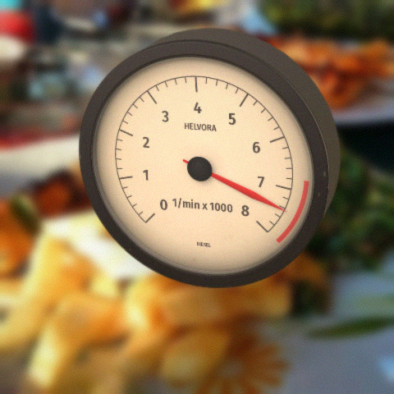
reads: 7400
